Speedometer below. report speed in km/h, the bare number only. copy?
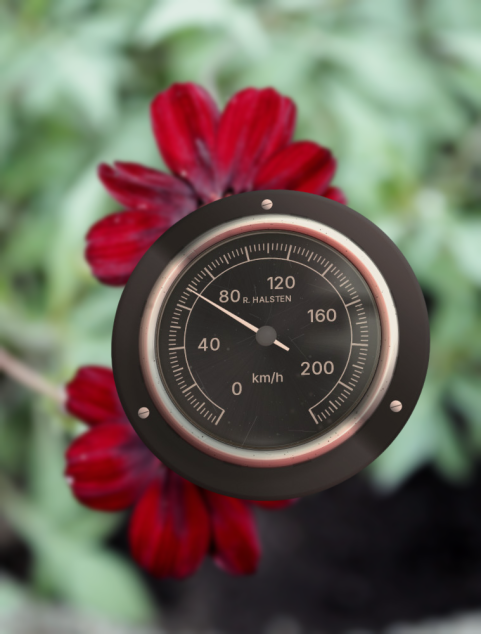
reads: 68
